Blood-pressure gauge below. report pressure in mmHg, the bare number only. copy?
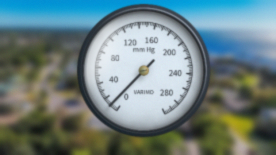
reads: 10
